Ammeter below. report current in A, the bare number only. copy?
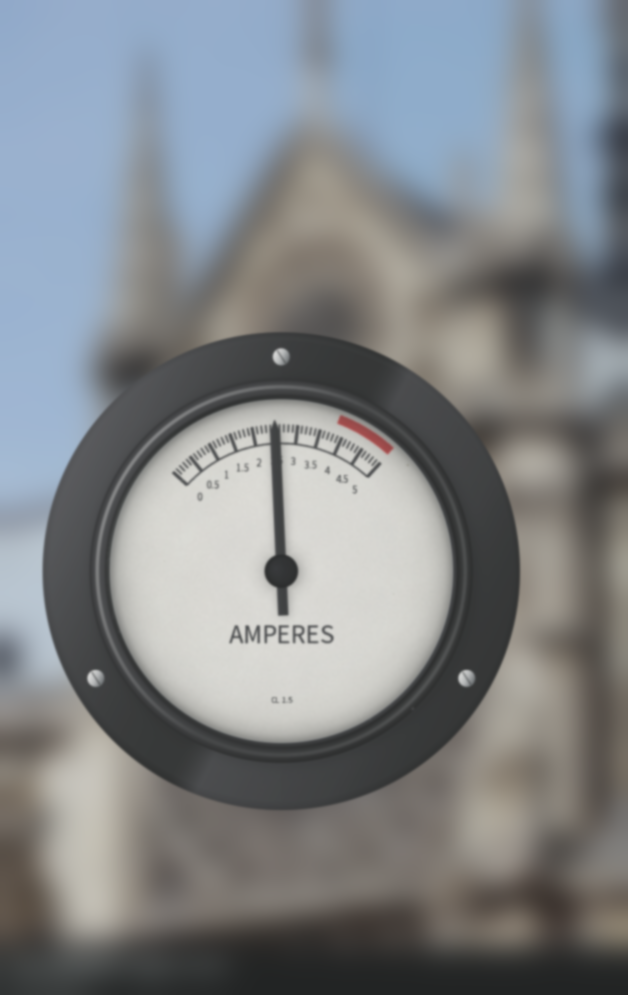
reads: 2.5
